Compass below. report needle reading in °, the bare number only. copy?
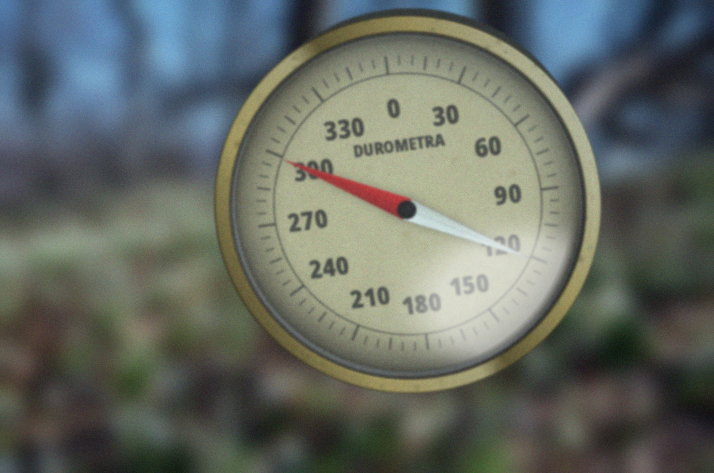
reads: 300
